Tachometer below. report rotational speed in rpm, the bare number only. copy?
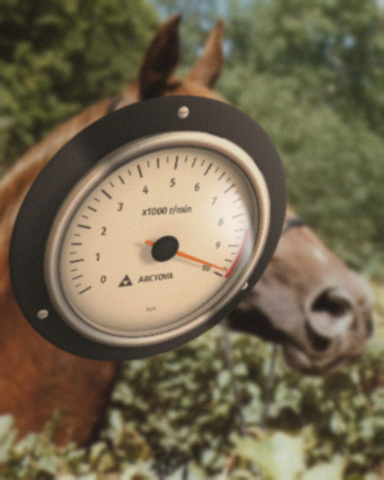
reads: 9750
